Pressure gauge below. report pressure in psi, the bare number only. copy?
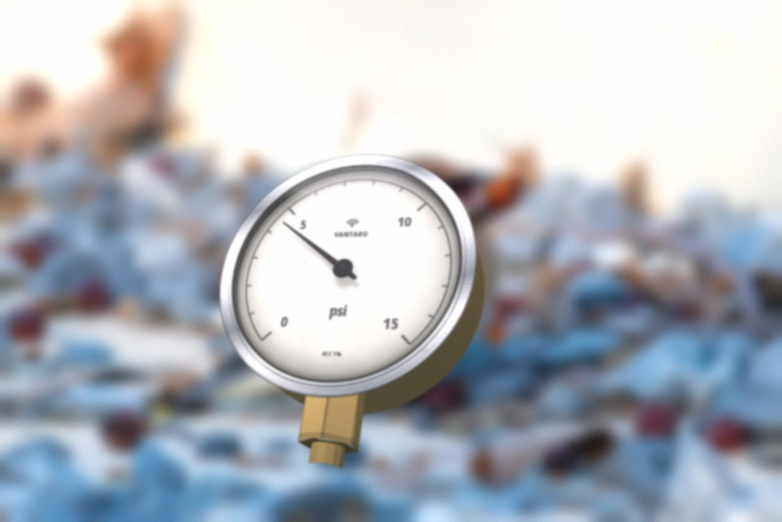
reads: 4.5
